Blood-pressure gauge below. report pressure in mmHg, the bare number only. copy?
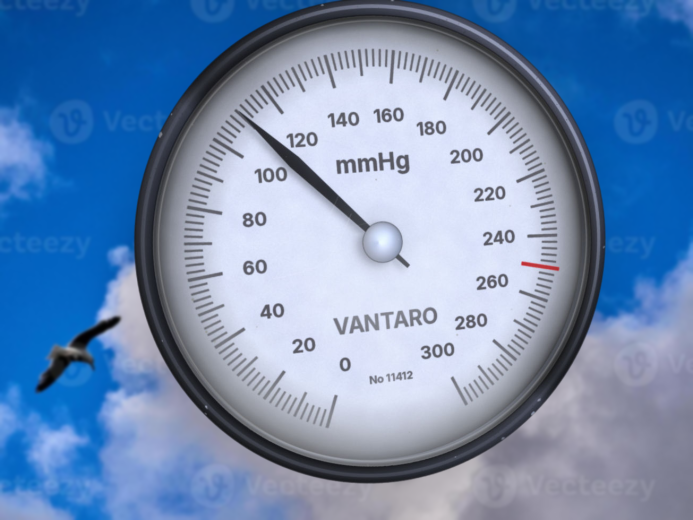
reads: 110
